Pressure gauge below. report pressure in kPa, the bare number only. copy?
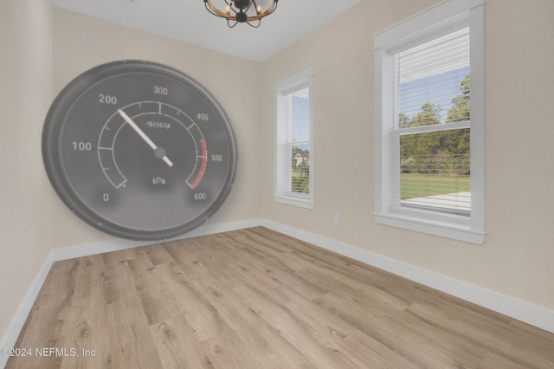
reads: 200
